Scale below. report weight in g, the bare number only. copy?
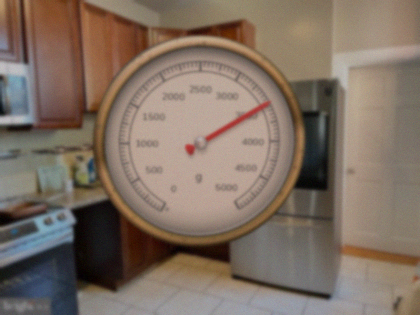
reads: 3500
